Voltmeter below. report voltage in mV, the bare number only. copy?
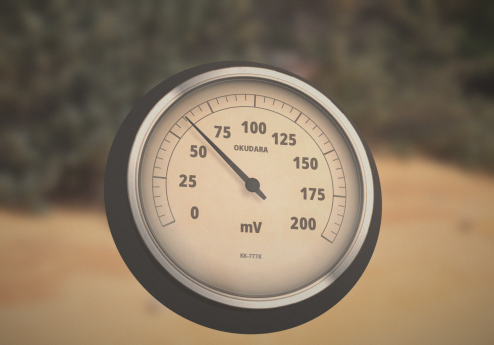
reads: 60
